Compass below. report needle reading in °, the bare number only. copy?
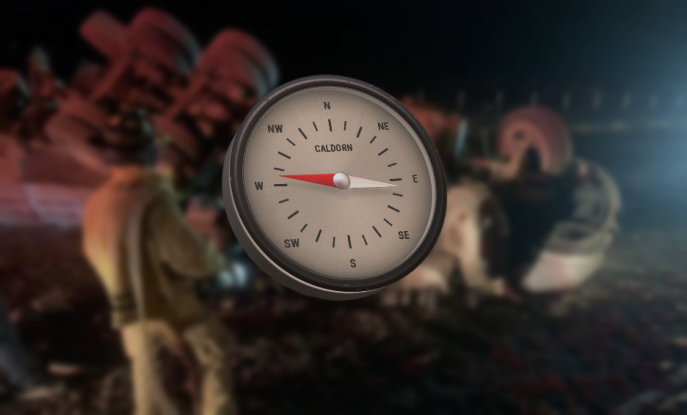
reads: 277.5
